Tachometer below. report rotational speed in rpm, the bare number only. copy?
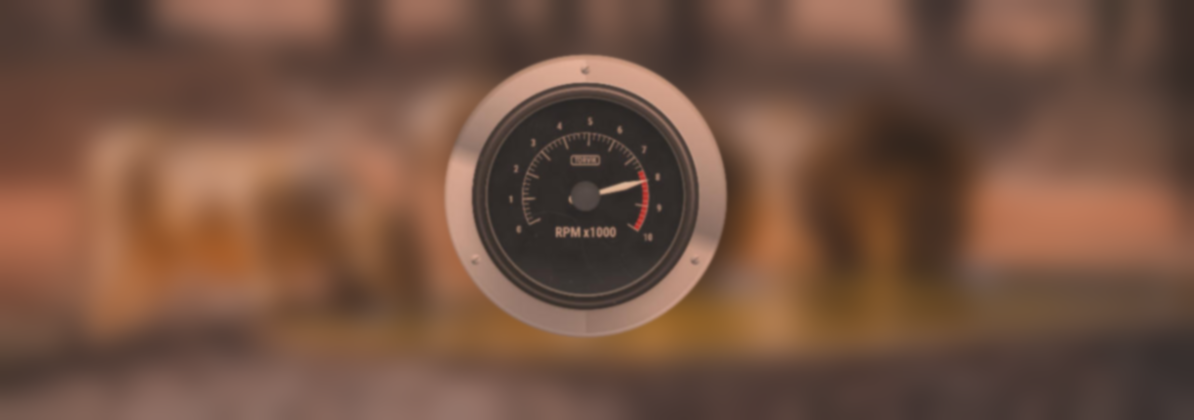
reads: 8000
